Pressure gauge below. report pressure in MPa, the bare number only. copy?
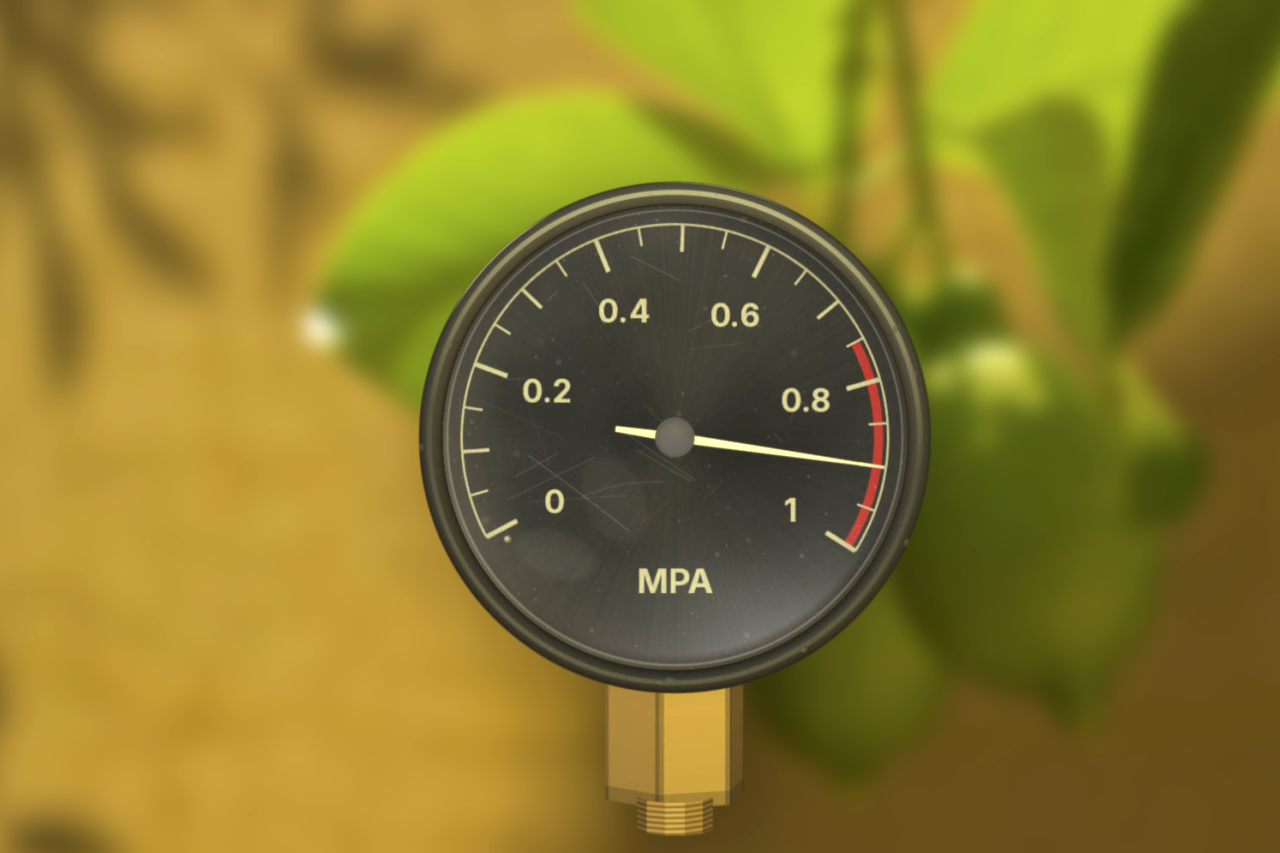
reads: 0.9
